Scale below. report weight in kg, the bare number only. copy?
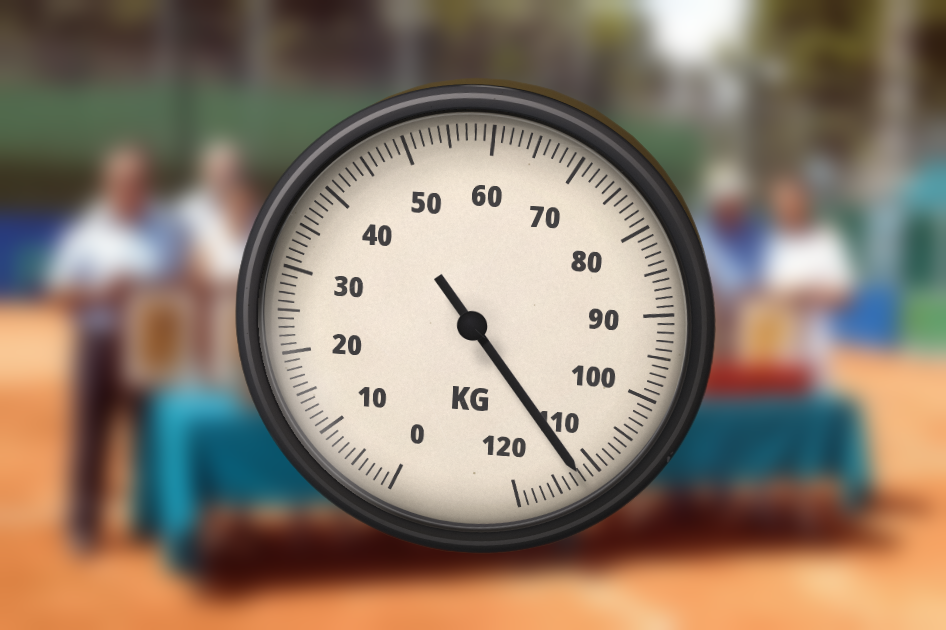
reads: 112
